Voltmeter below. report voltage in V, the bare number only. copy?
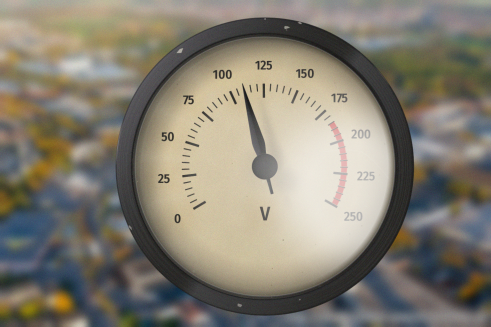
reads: 110
